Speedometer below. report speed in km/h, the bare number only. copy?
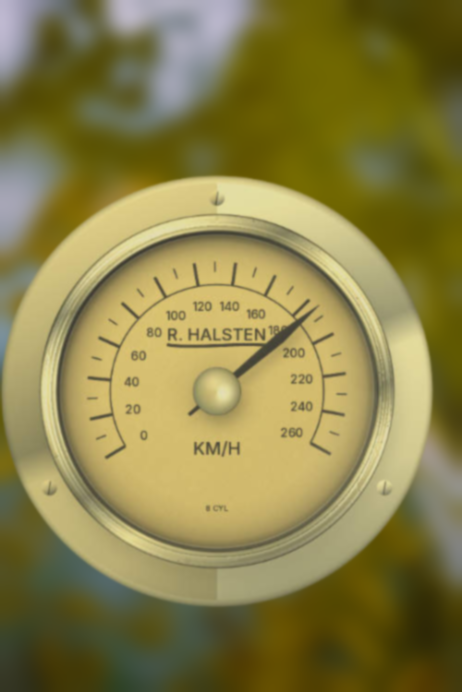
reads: 185
